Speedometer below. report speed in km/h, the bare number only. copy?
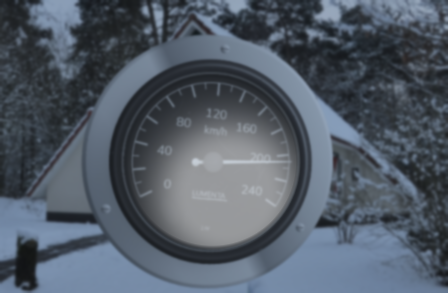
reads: 205
